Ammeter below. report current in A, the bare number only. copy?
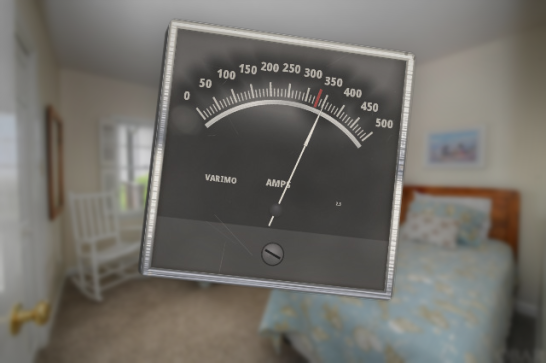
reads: 350
